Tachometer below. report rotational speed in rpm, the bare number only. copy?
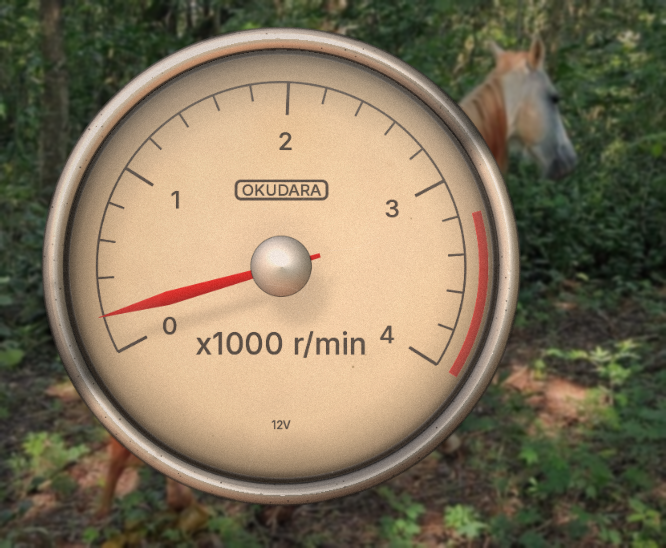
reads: 200
